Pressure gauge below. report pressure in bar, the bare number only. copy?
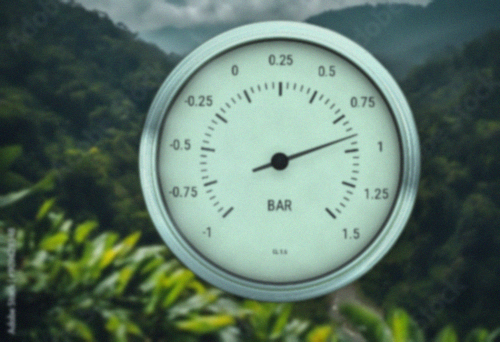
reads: 0.9
